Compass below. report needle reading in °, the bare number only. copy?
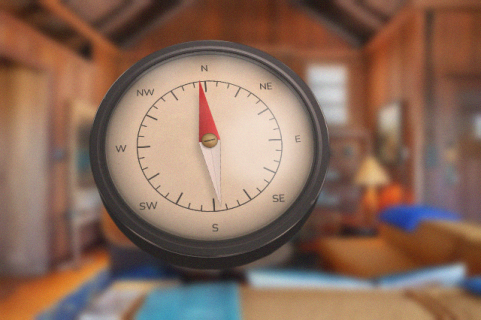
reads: 355
